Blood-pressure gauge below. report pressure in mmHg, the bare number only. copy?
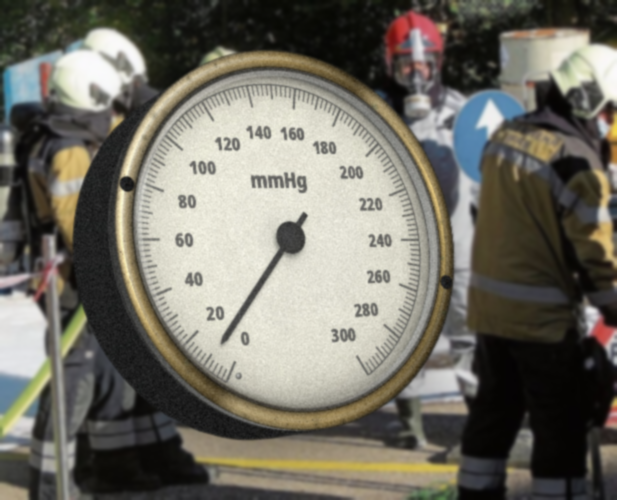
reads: 10
